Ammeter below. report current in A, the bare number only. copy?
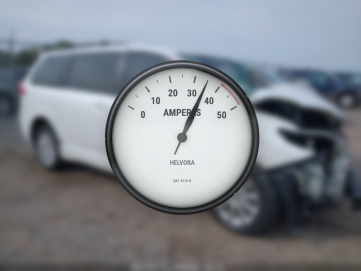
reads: 35
